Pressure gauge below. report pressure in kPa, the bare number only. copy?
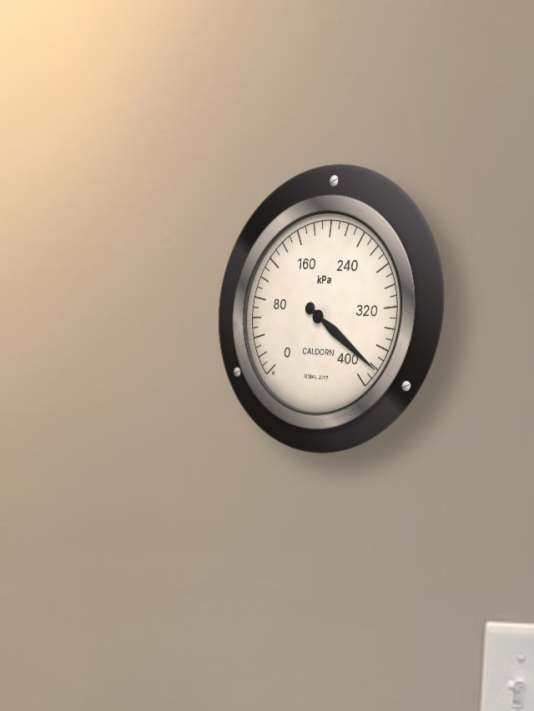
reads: 380
